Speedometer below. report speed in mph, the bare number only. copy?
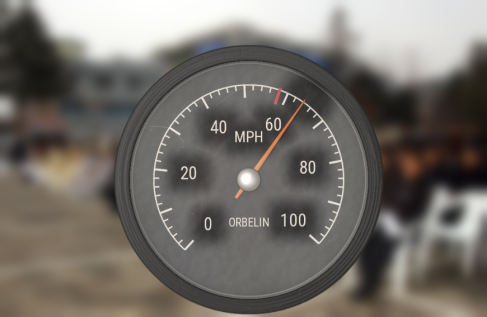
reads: 64
